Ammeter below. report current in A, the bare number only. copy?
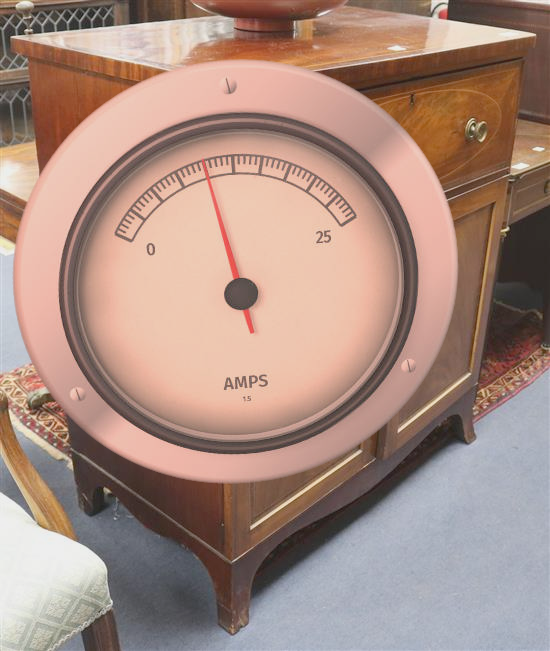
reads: 10
